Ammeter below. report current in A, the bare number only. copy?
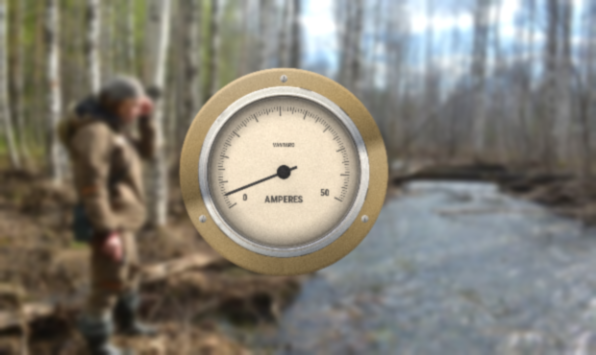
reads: 2.5
